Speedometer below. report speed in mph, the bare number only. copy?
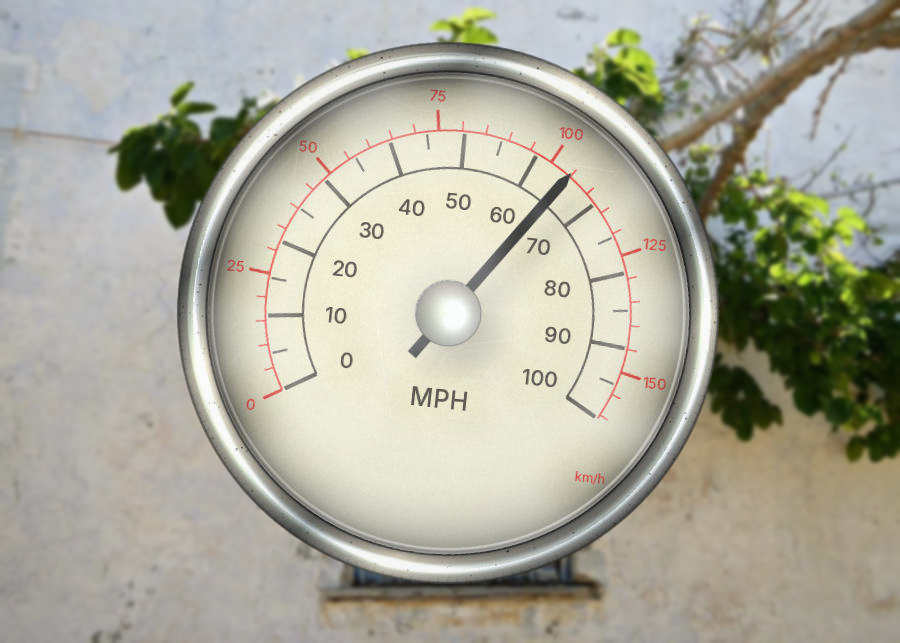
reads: 65
